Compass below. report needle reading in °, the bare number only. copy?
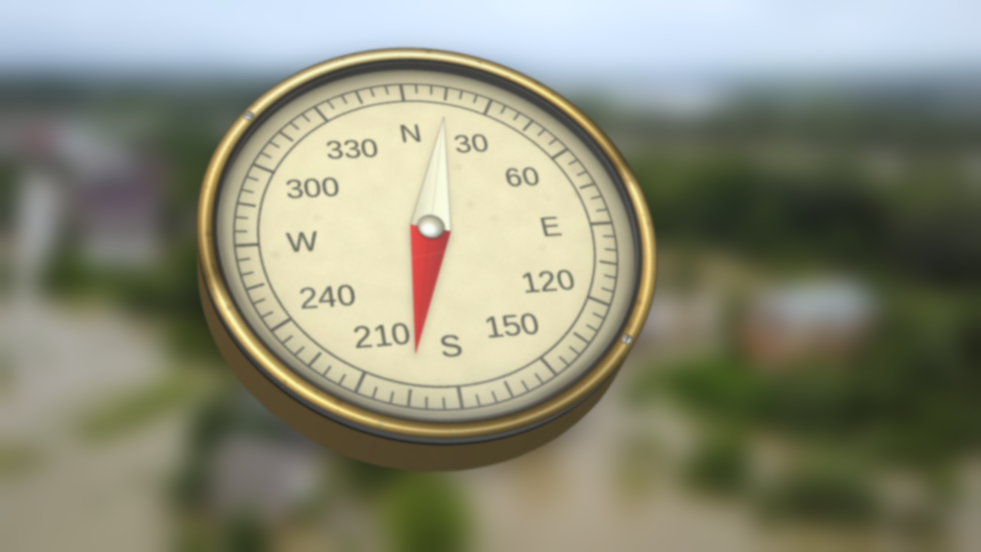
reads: 195
